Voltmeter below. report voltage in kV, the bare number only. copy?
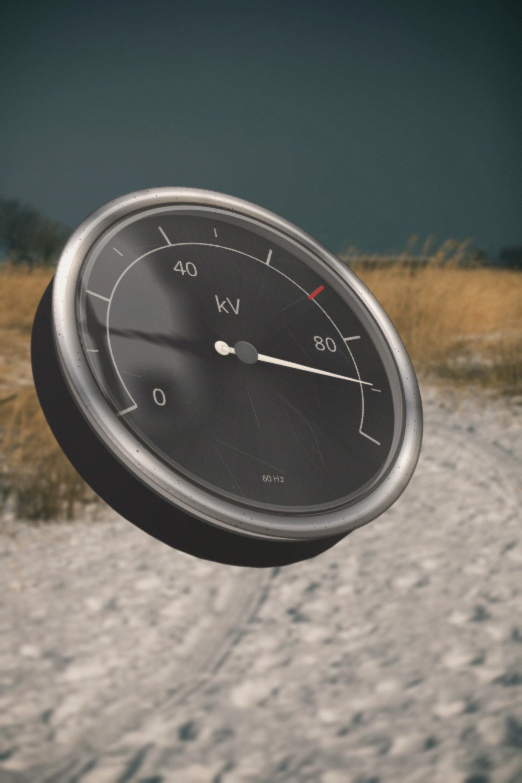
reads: 90
